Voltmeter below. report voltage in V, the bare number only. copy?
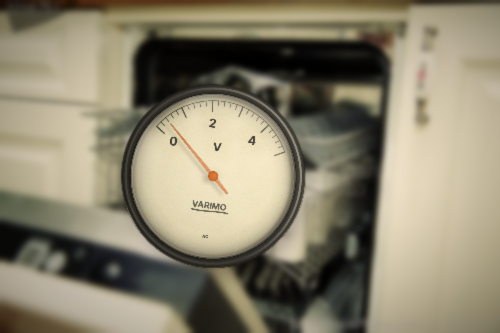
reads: 0.4
